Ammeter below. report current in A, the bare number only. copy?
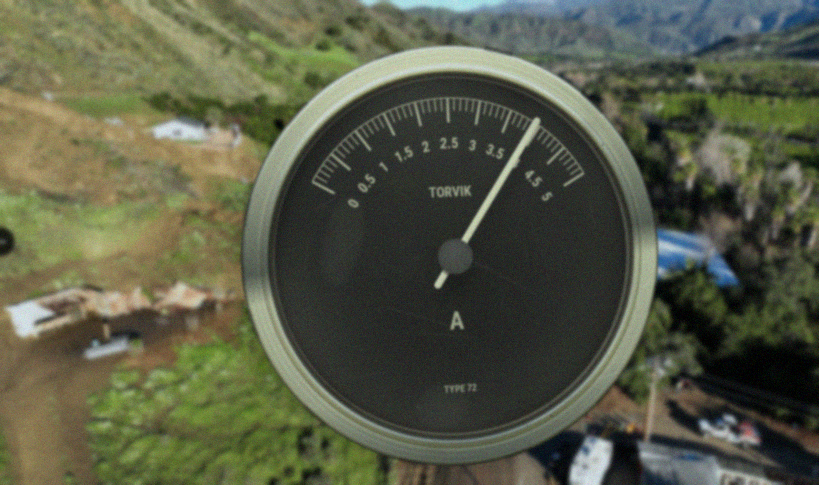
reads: 3.9
